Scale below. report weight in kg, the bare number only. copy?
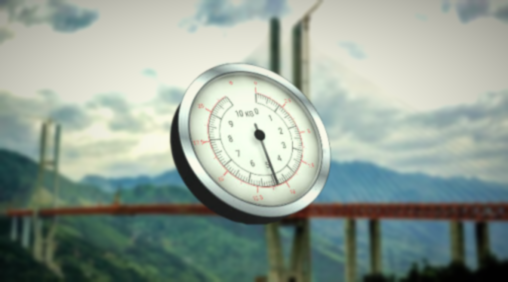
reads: 5
